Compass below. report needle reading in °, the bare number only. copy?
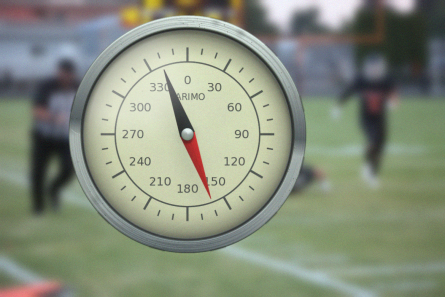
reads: 160
